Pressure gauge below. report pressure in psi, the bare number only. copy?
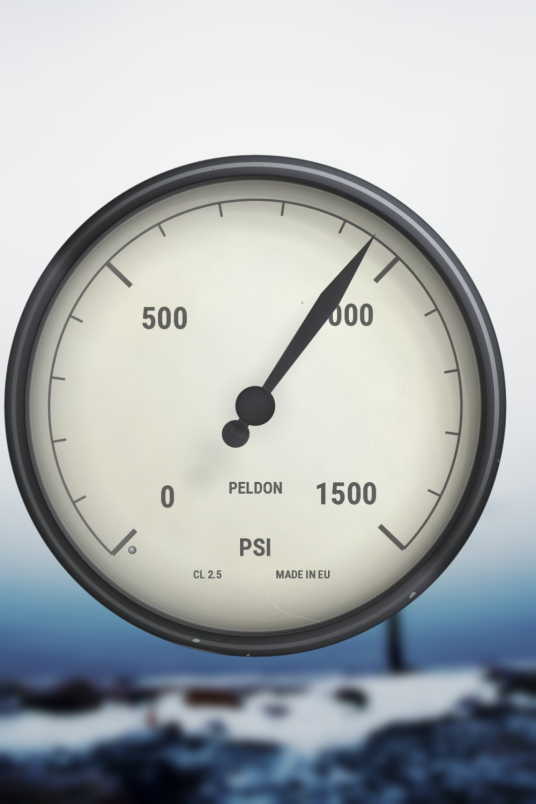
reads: 950
